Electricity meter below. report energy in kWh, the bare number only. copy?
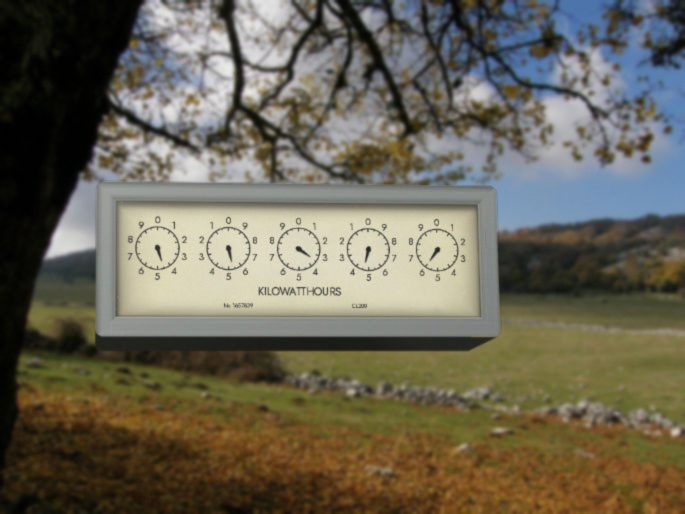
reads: 45346
